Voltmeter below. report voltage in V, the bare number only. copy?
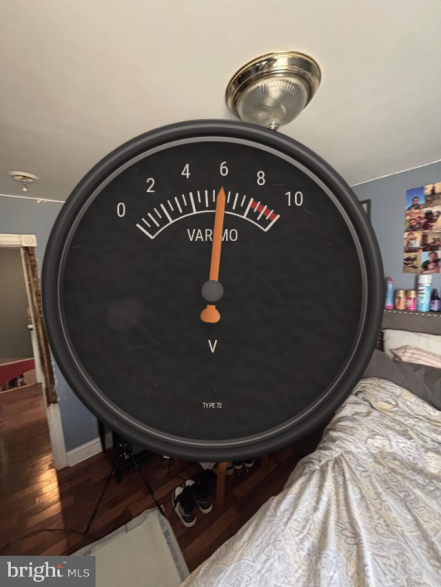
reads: 6
